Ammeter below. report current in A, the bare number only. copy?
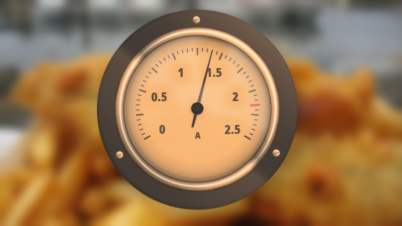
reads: 1.4
